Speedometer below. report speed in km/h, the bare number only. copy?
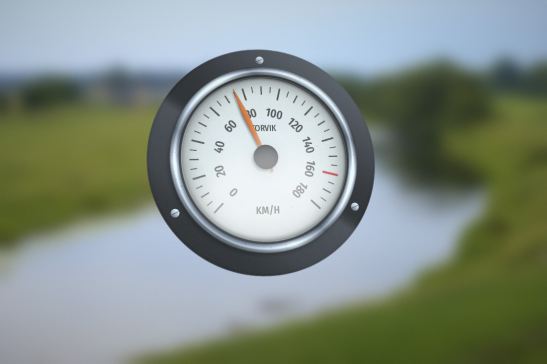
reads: 75
